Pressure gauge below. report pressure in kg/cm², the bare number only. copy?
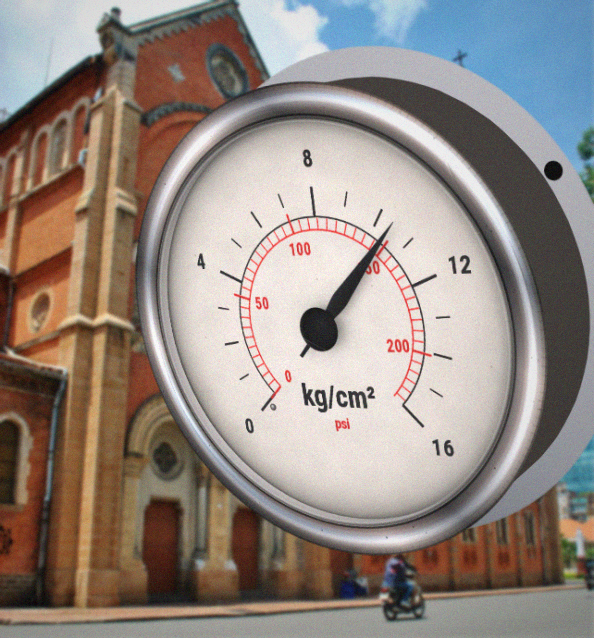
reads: 10.5
